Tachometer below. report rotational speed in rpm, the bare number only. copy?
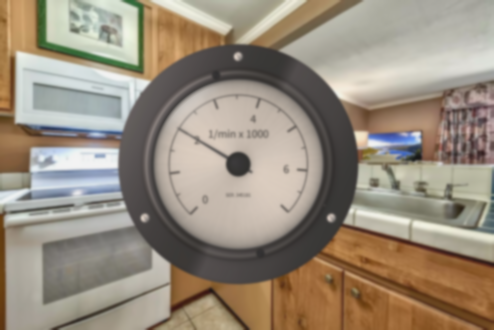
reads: 2000
